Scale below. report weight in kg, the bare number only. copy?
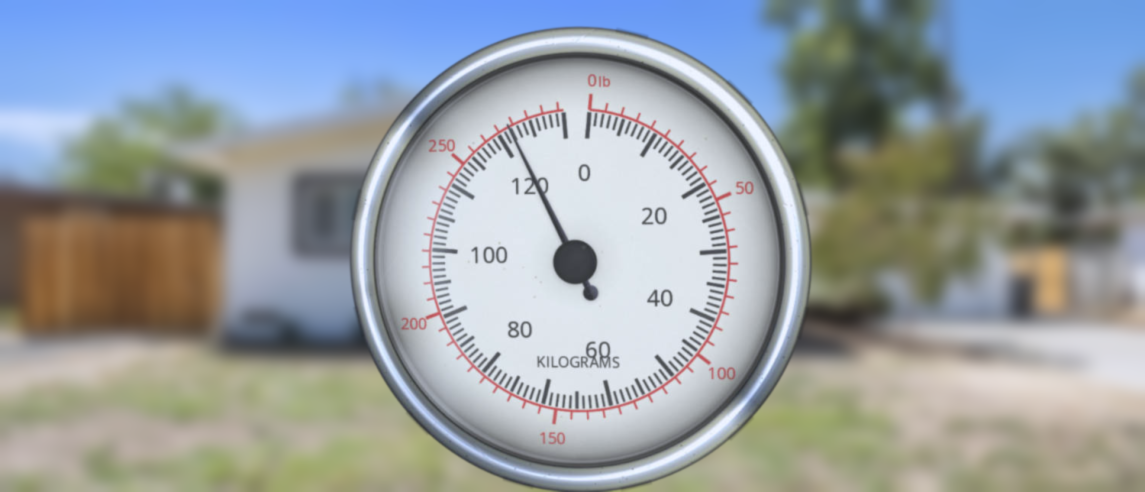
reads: 122
